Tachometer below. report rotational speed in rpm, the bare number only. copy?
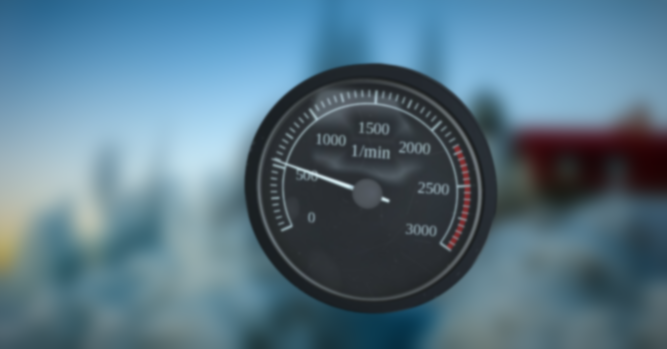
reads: 550
